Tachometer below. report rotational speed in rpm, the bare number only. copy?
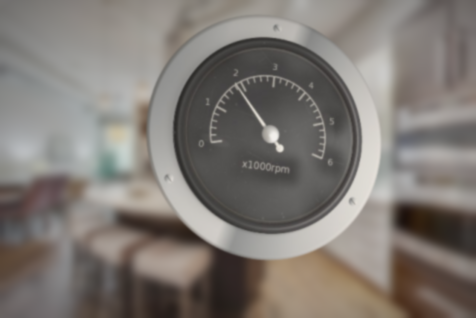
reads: 1800
